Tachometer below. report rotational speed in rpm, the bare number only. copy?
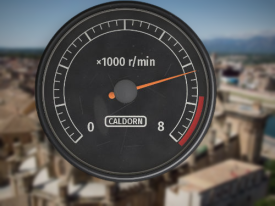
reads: 6200
